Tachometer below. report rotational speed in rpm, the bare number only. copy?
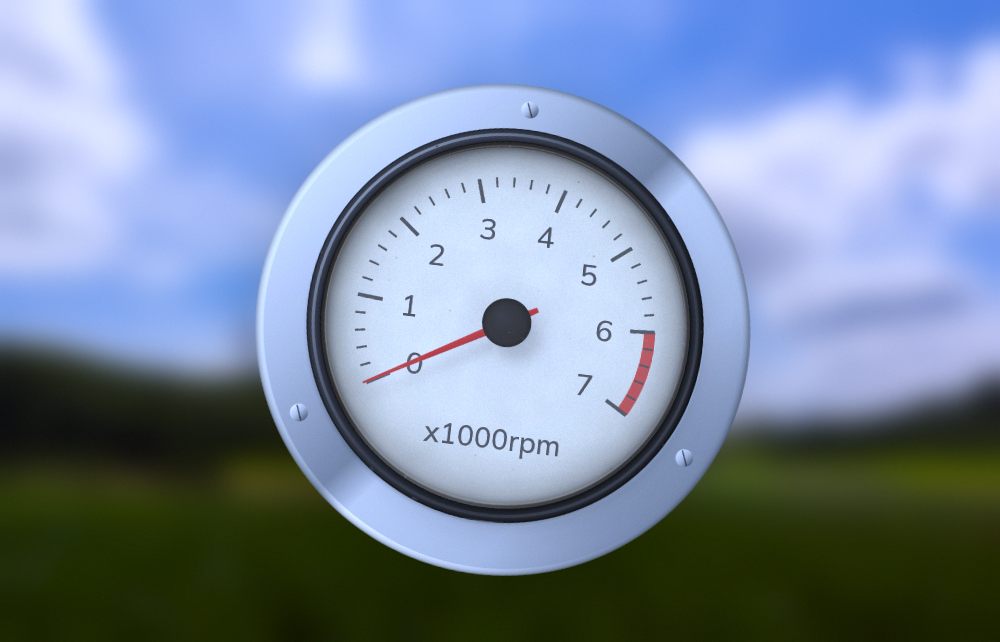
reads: 0
